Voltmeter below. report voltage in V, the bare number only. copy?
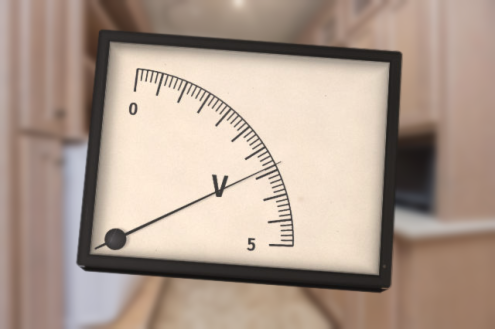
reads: 3.4
